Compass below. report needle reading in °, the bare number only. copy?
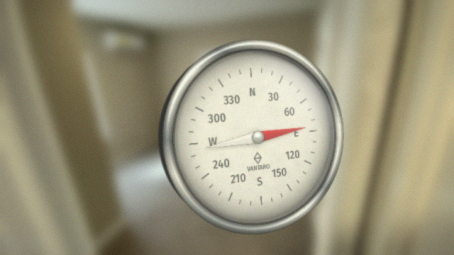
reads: 85
